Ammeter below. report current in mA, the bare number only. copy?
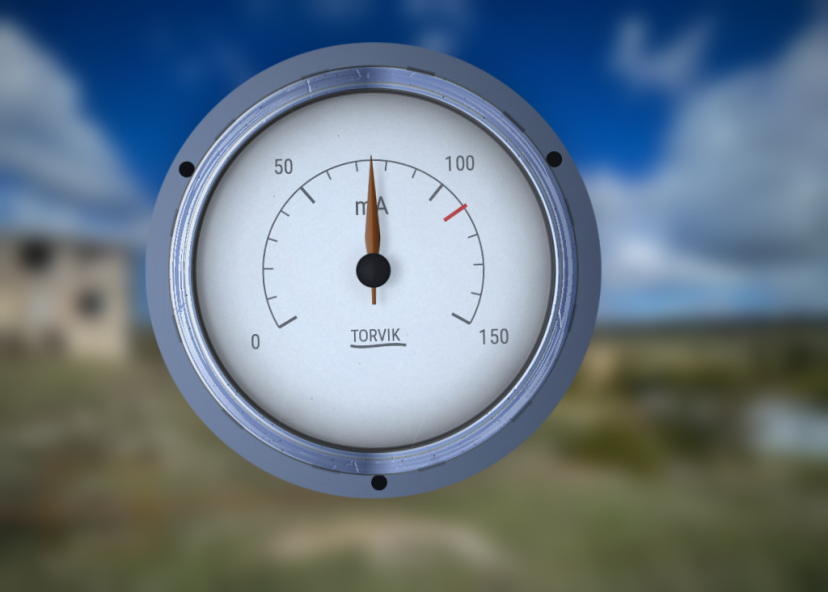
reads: 75
